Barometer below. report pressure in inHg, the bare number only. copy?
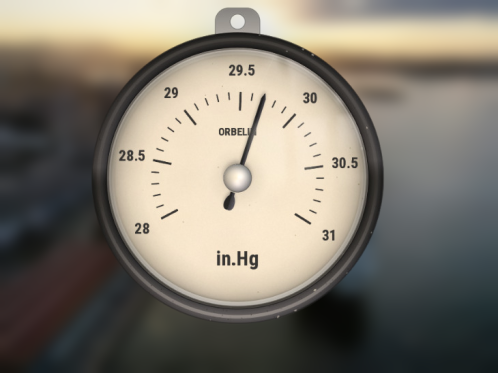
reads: 29.7
